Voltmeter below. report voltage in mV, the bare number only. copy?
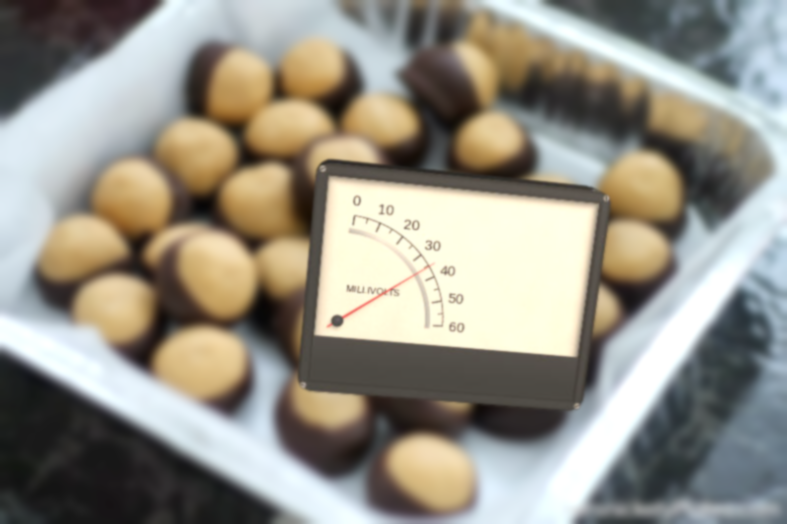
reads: 35
